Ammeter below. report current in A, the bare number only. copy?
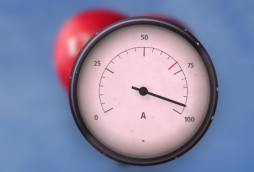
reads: 95
